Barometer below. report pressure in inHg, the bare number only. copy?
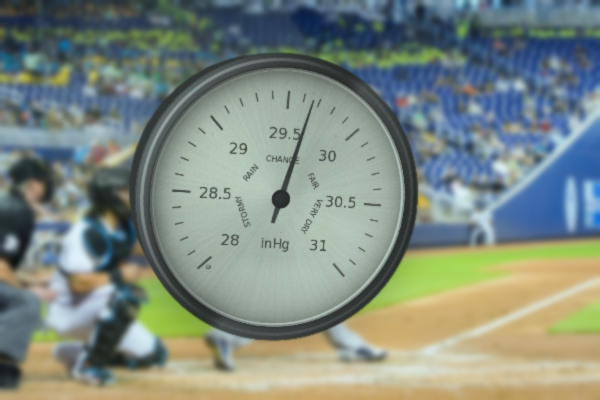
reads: 29.65
